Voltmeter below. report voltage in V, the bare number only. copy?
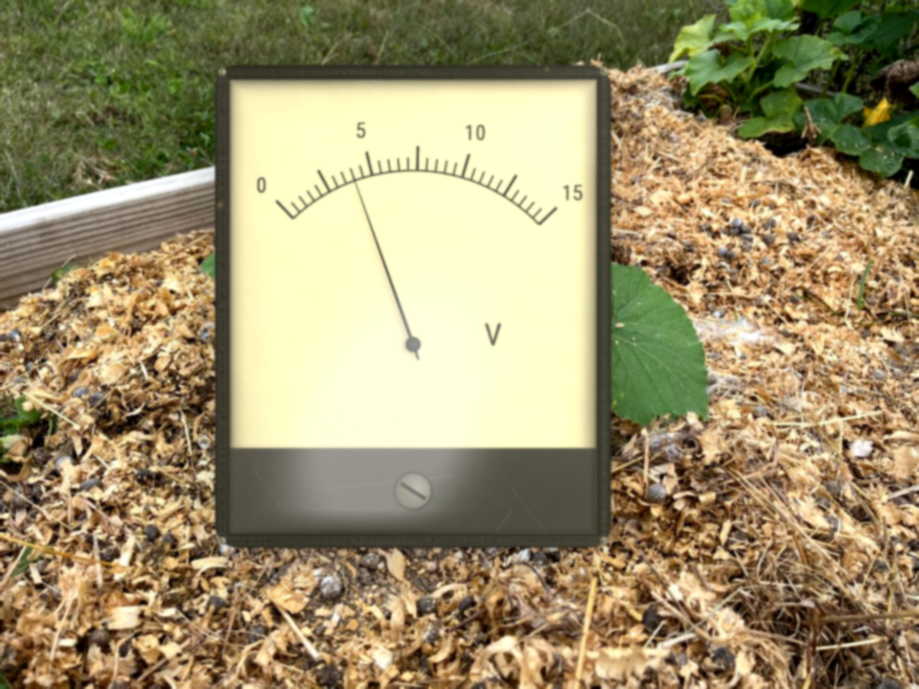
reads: 4
